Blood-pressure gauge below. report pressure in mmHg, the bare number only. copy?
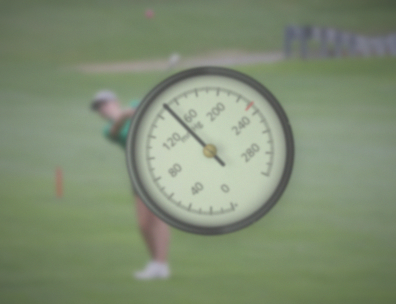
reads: 150
